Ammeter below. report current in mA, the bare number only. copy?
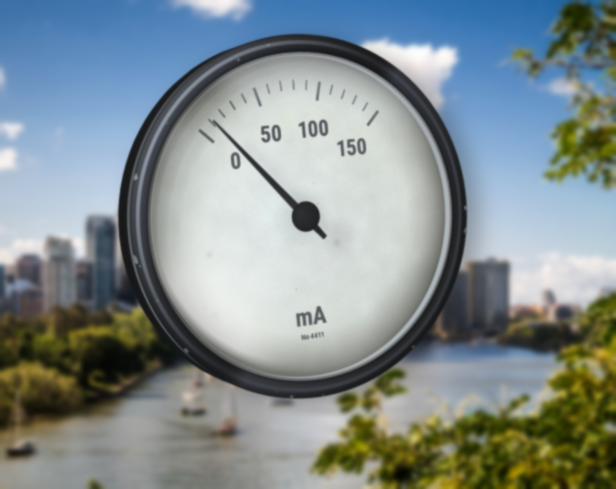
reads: 10
